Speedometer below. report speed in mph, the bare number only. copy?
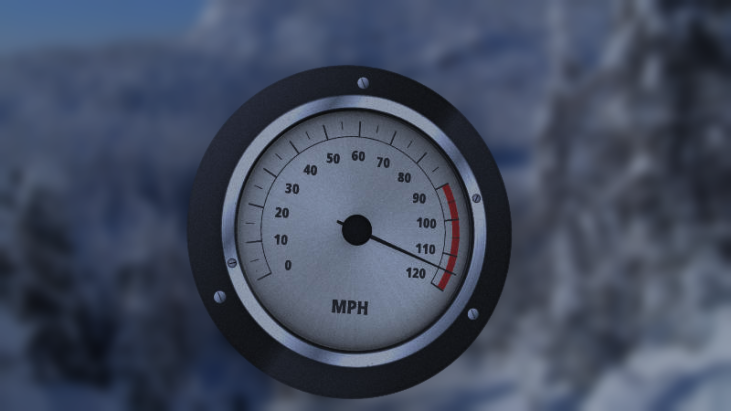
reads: 115
